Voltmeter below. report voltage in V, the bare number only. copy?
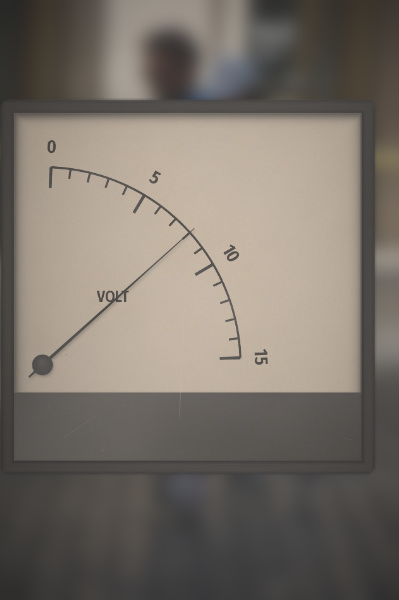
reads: 8
